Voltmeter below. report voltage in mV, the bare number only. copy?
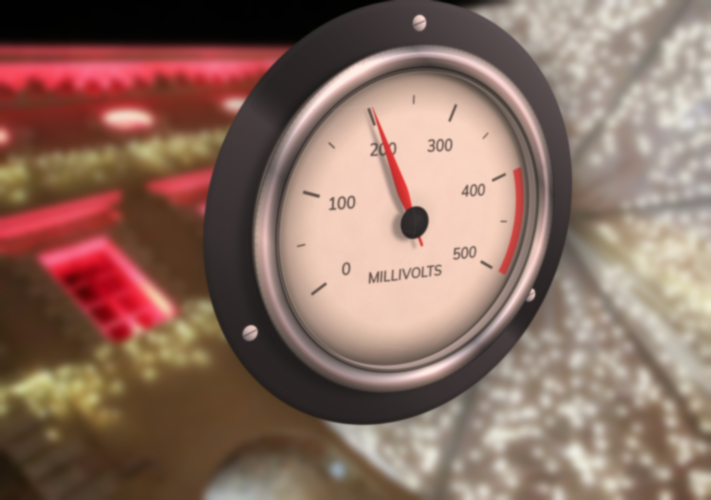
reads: 200
